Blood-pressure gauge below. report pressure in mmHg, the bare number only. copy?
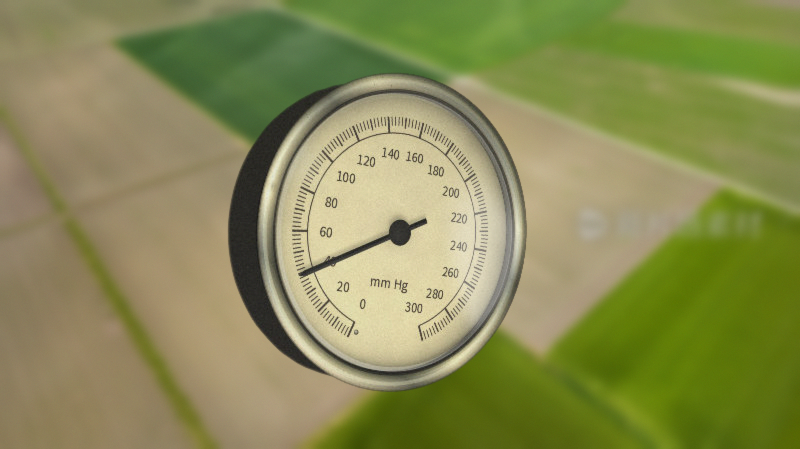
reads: 40
